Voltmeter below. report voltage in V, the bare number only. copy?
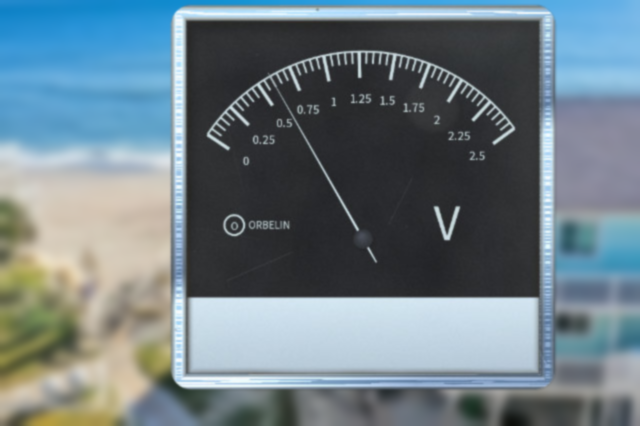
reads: 0.6
